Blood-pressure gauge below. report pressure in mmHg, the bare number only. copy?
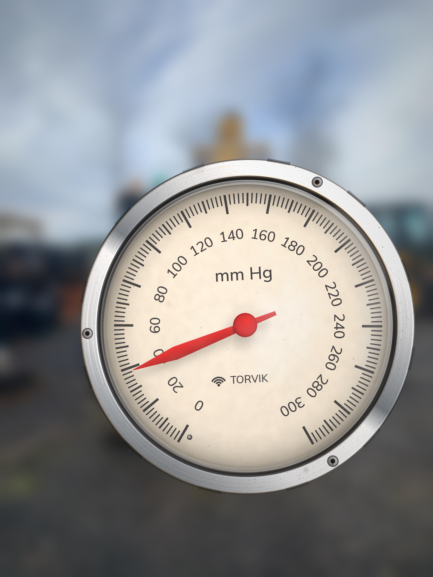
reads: 38
